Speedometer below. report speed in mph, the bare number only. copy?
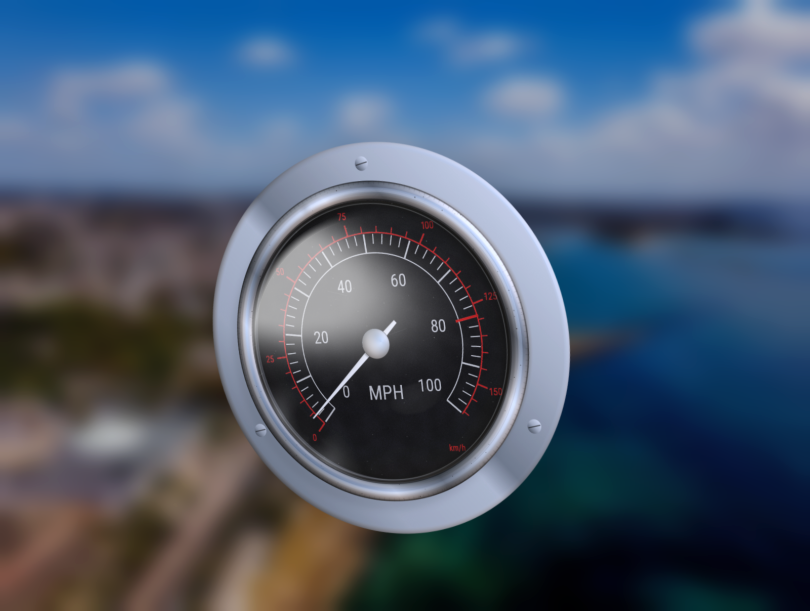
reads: 2
